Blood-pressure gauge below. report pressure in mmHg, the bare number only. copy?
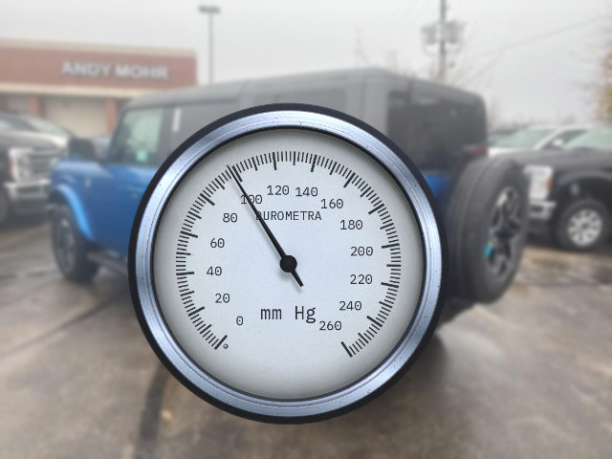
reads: 98
